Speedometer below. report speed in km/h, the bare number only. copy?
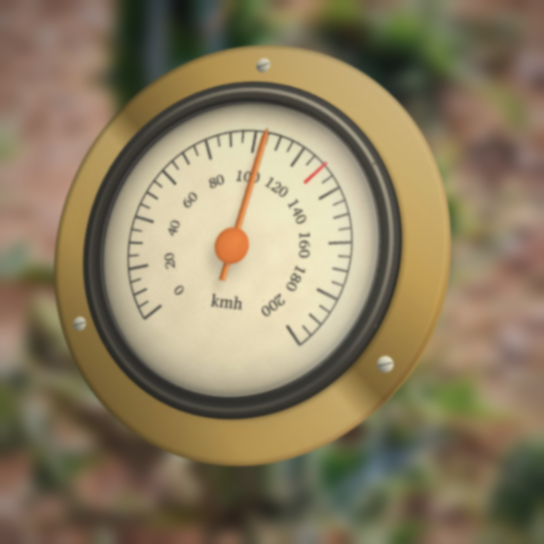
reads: 105
